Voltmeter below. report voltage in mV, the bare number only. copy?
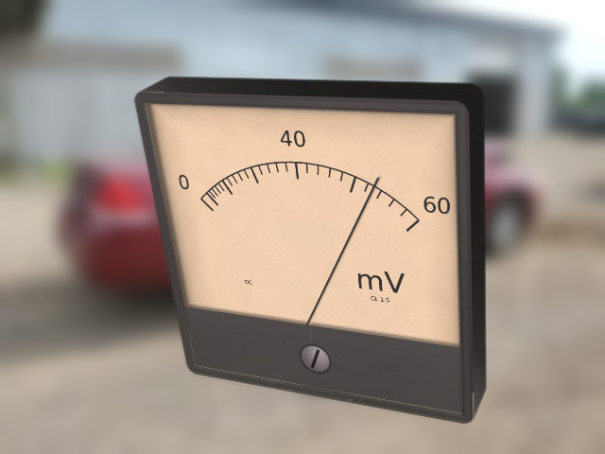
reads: 53
